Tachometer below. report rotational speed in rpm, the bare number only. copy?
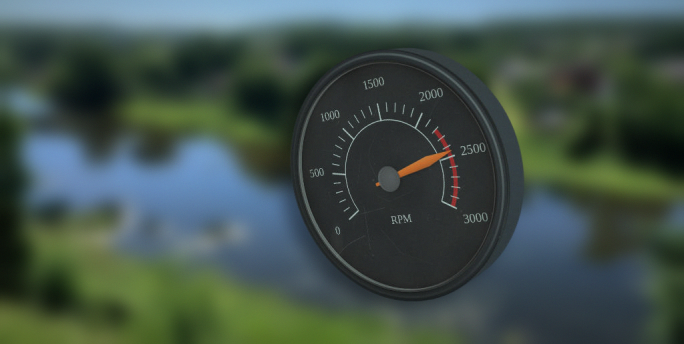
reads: 2450
